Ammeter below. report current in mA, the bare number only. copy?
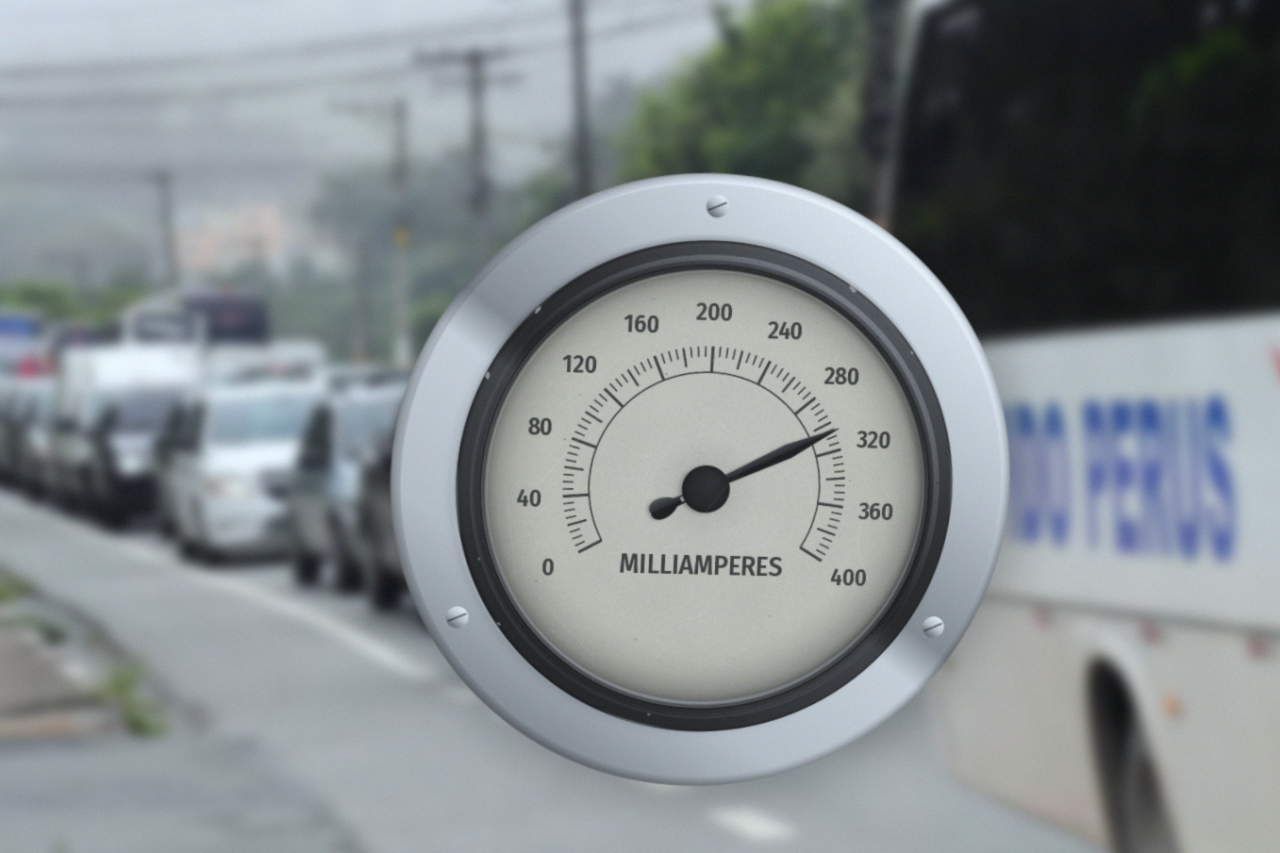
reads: 305
